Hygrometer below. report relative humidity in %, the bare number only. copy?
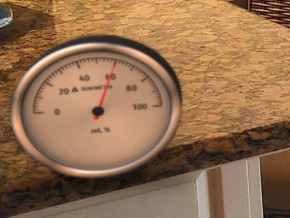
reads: 60
